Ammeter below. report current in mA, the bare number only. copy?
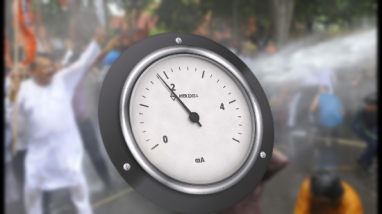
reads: 1.8
